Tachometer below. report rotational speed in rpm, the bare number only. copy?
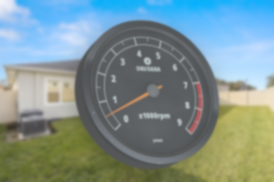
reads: 500
